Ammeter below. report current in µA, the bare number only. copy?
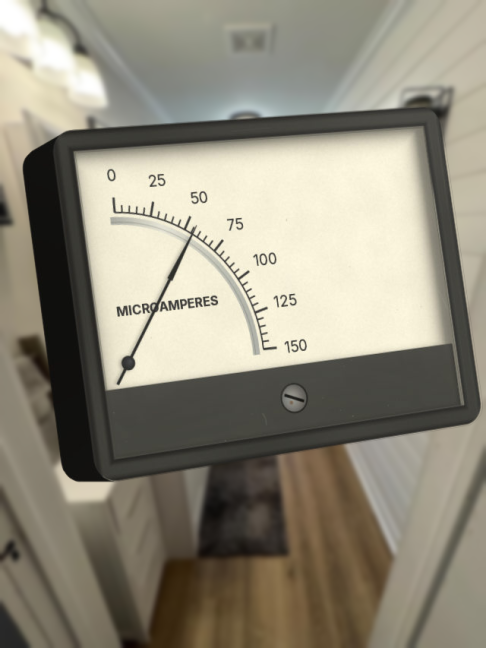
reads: 55
